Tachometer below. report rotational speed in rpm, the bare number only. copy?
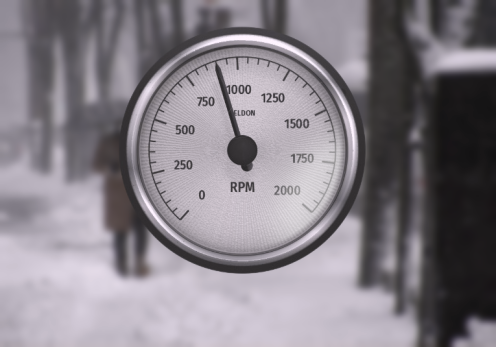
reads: 900
